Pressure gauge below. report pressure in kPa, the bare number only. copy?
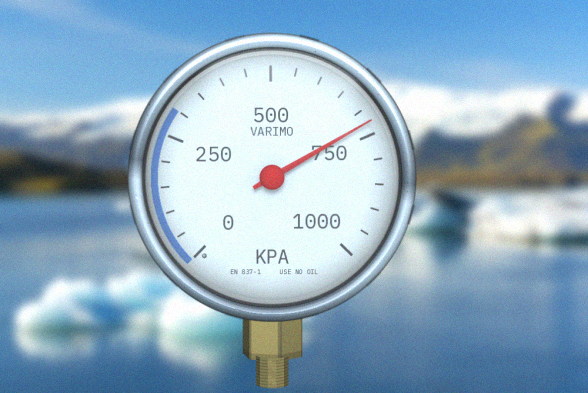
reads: 725
